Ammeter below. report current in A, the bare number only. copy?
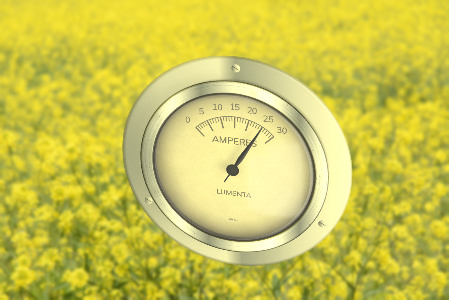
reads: 25
